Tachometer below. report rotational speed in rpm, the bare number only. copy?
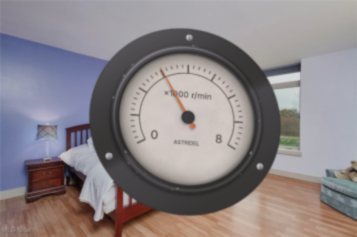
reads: 3000
